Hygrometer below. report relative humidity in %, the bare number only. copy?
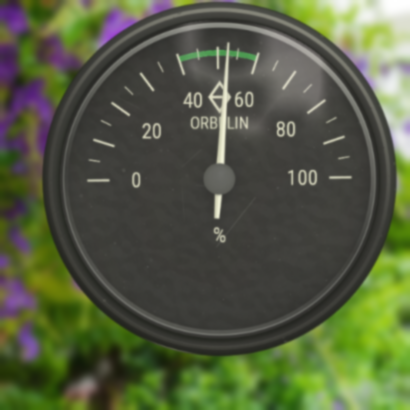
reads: 52.5
